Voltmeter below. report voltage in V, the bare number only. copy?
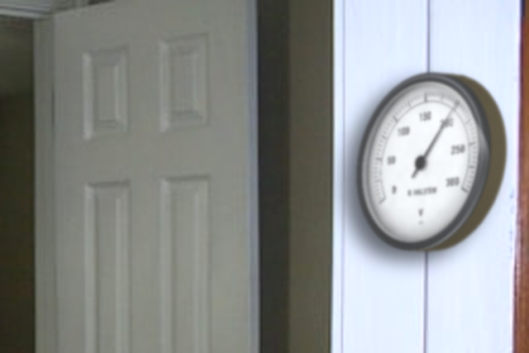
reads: 200
